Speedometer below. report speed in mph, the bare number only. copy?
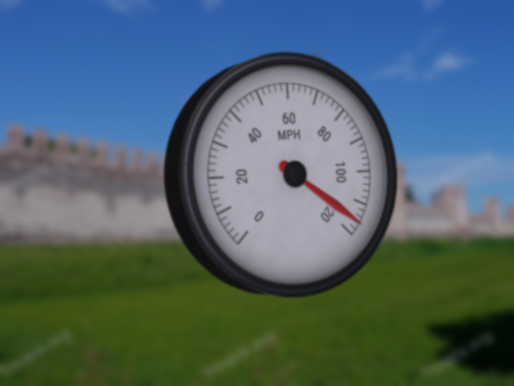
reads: 116
